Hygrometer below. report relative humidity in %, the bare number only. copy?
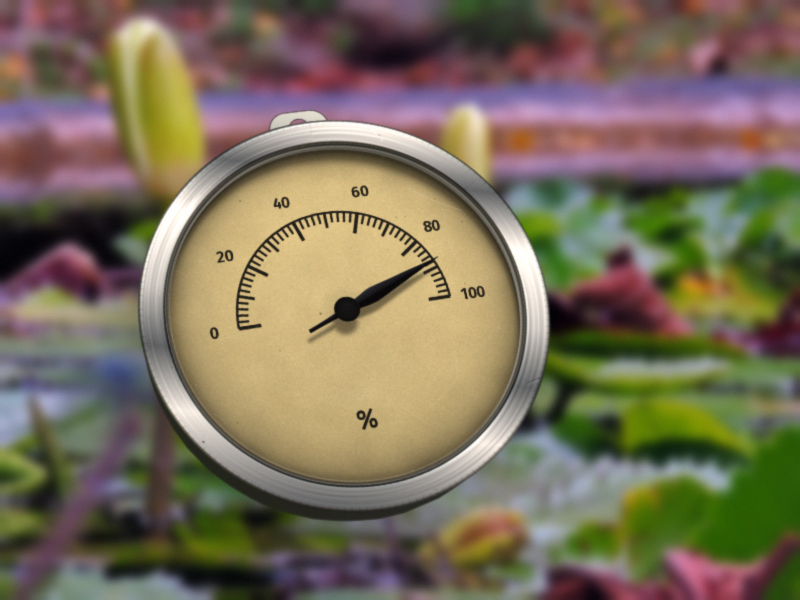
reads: 88
